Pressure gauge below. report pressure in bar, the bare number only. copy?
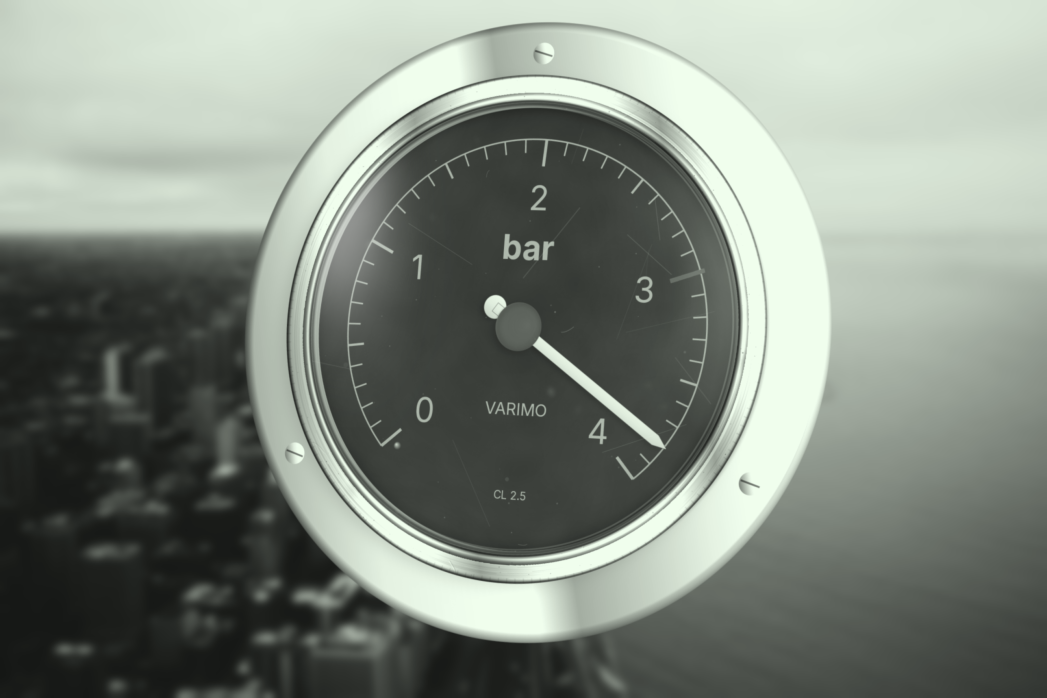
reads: 3.8
